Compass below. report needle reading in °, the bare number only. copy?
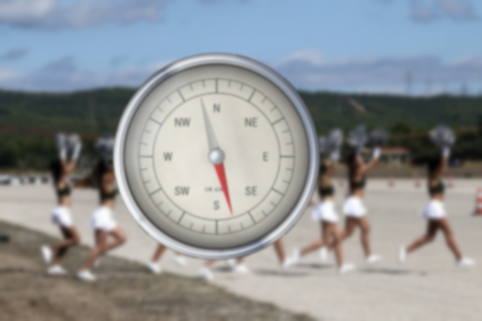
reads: 165
